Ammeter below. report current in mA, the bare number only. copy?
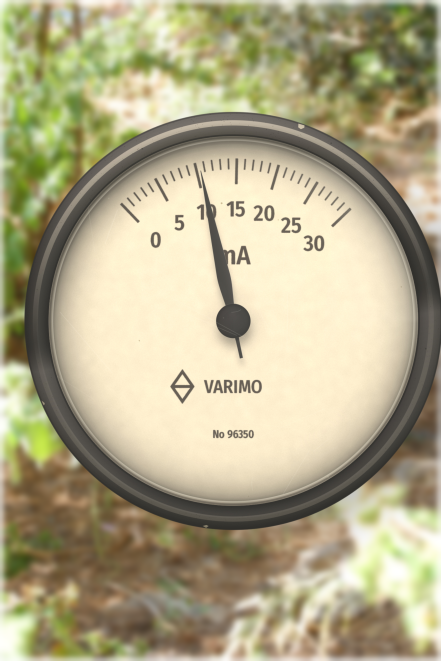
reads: 10.5
